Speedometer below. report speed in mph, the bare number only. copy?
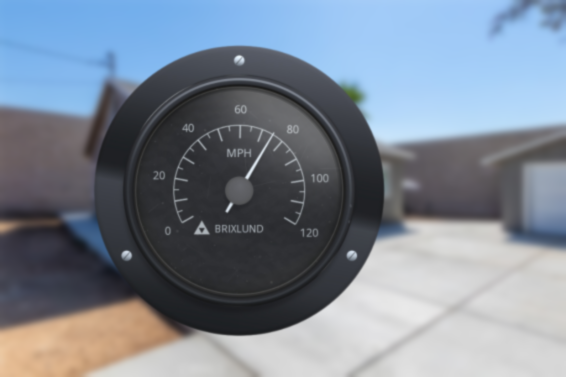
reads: 75
